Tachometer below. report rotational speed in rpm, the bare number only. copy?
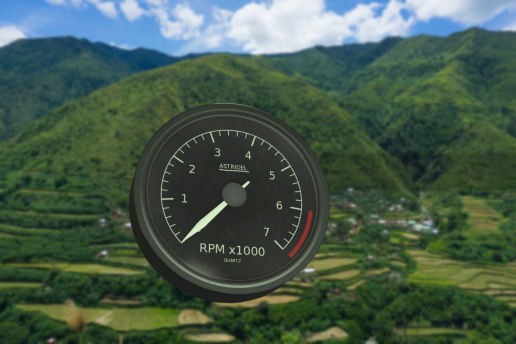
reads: 0
